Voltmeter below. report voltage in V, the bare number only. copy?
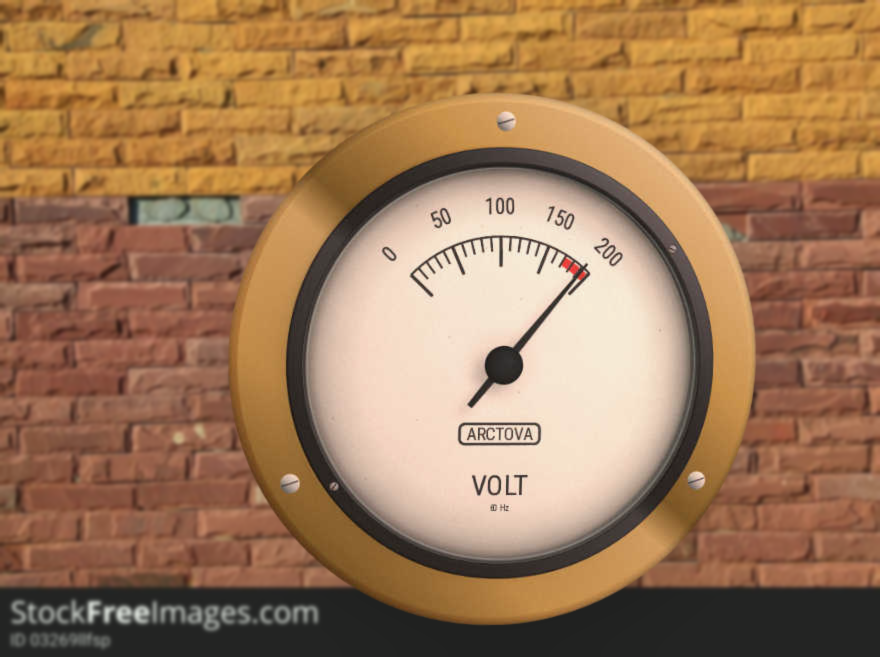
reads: 190
